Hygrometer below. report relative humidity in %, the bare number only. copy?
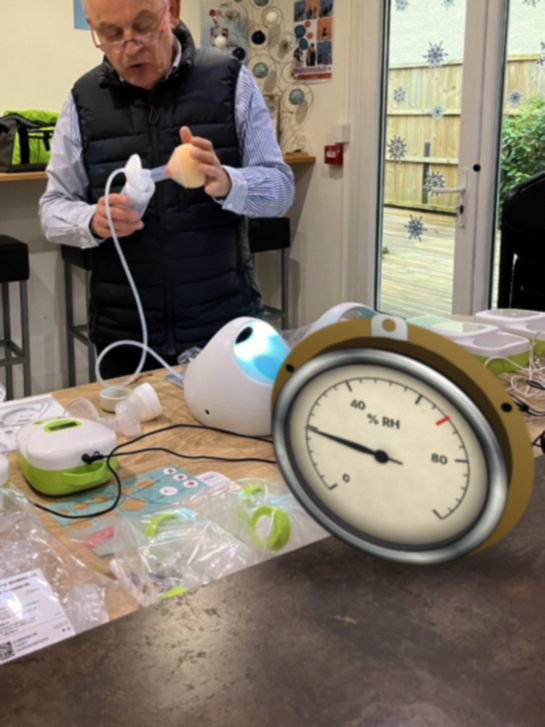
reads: 20
